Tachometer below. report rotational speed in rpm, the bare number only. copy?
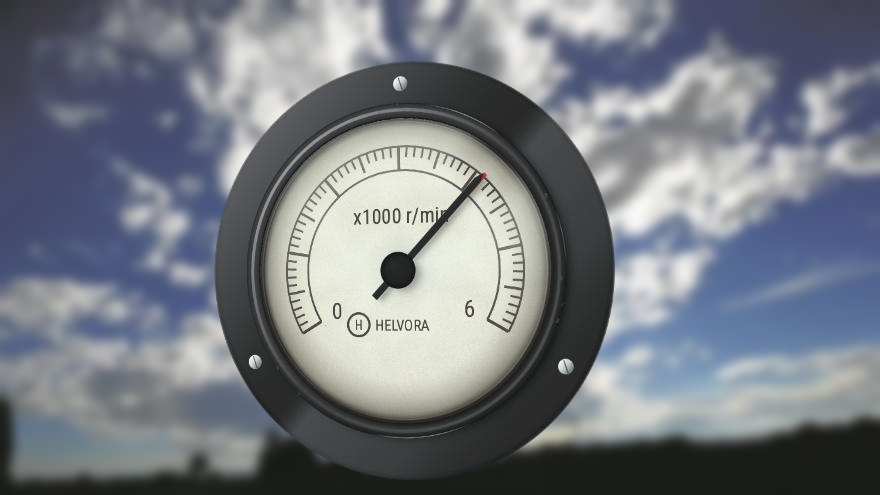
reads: 4100
